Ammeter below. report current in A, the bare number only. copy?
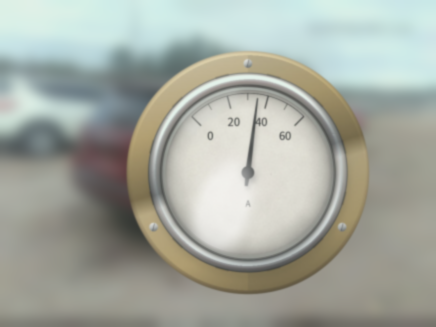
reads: 35
